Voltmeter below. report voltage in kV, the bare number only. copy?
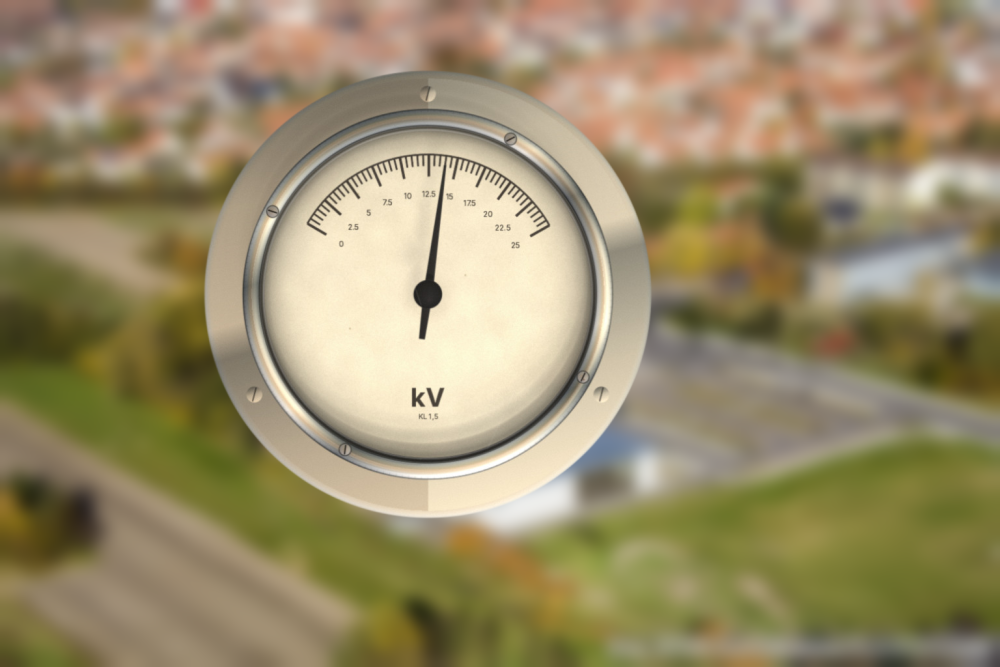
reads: 14
